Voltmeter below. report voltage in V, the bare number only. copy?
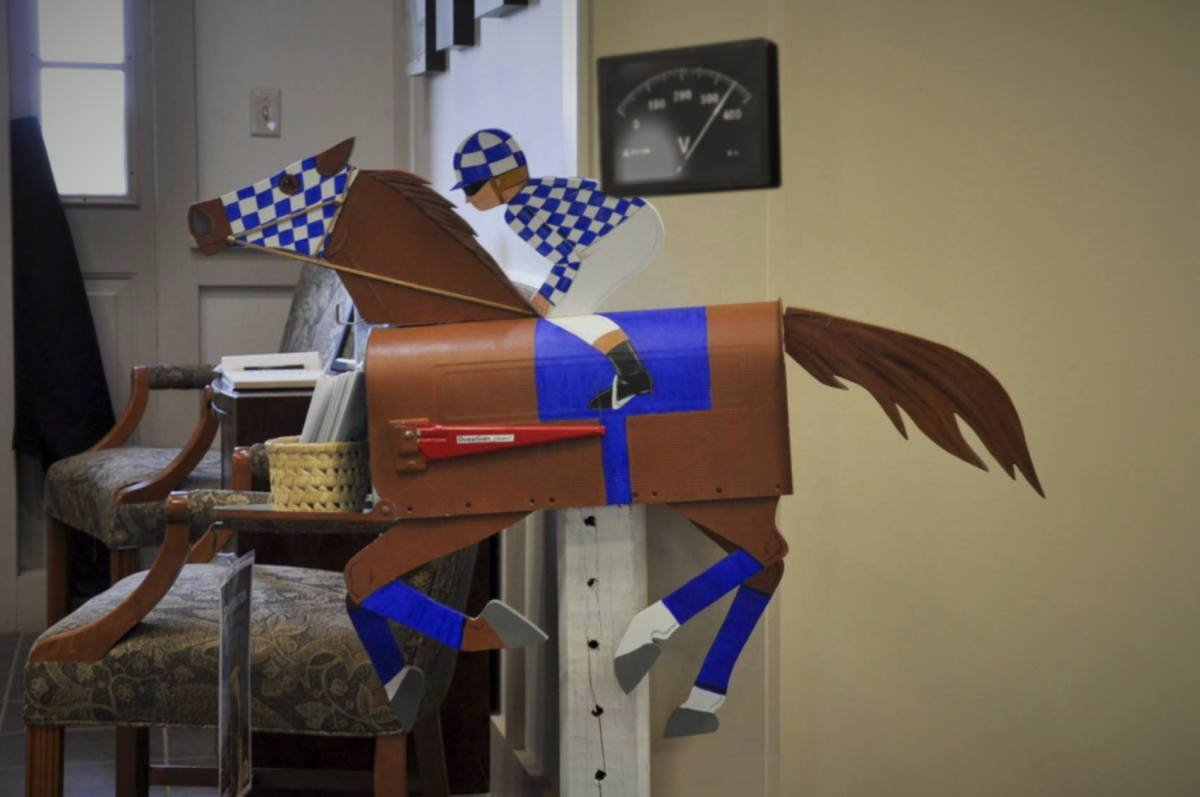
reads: 350
